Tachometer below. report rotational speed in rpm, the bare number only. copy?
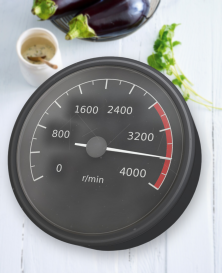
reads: 3600
